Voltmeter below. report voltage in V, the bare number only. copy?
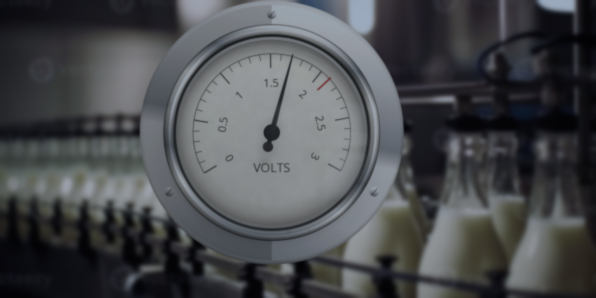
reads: 1.7
